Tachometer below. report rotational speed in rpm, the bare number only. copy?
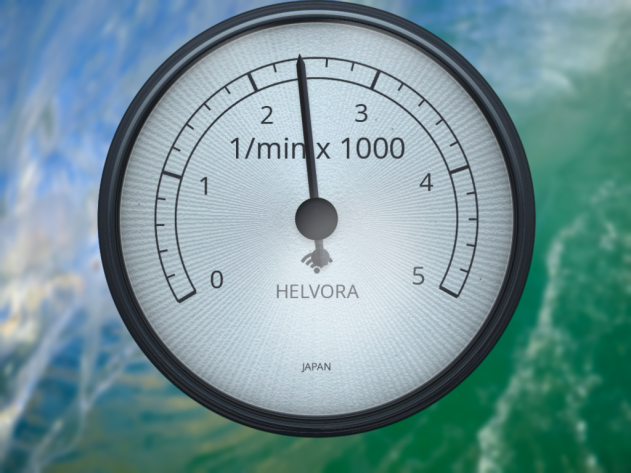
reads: 2400
